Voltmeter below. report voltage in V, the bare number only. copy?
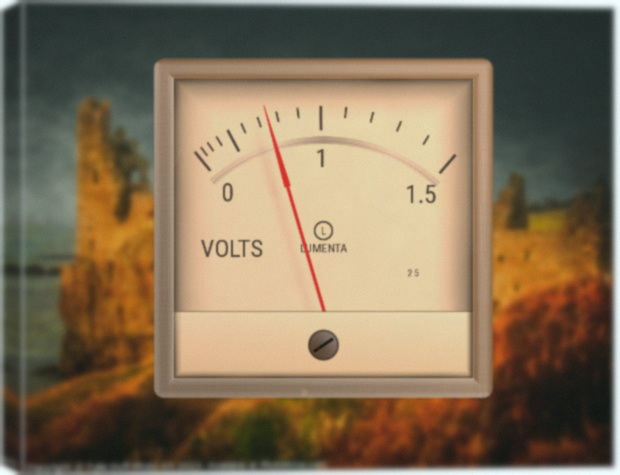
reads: 0.75
